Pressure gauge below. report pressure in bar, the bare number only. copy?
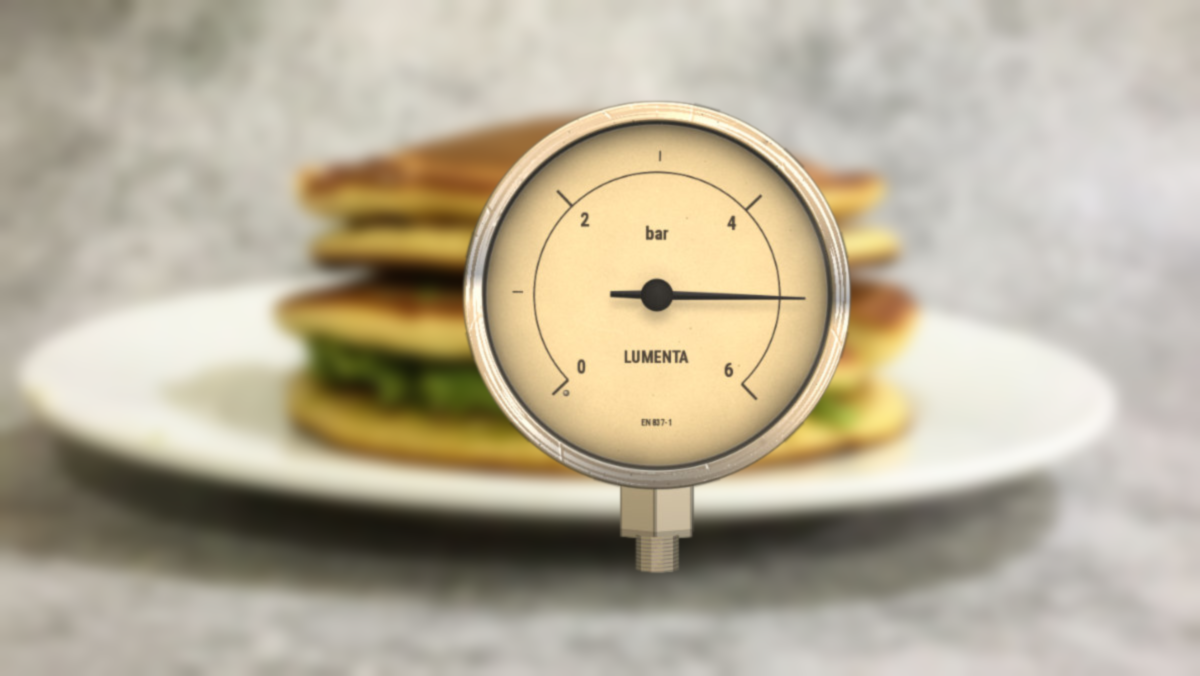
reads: 5
